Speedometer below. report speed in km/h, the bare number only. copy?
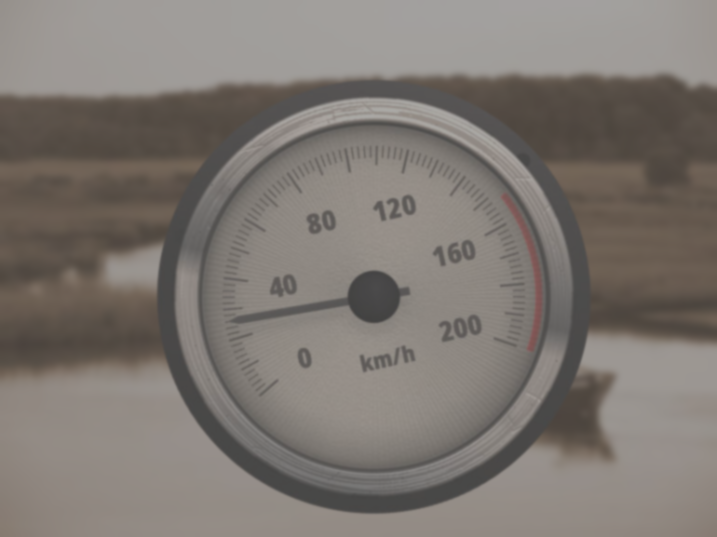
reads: 26
